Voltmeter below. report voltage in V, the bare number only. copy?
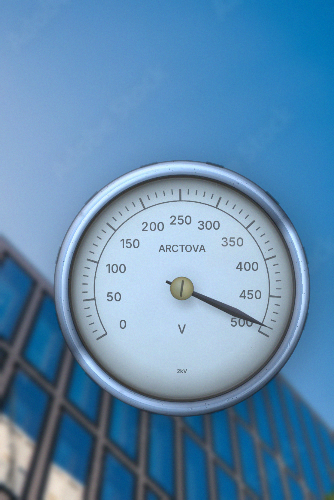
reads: 490
